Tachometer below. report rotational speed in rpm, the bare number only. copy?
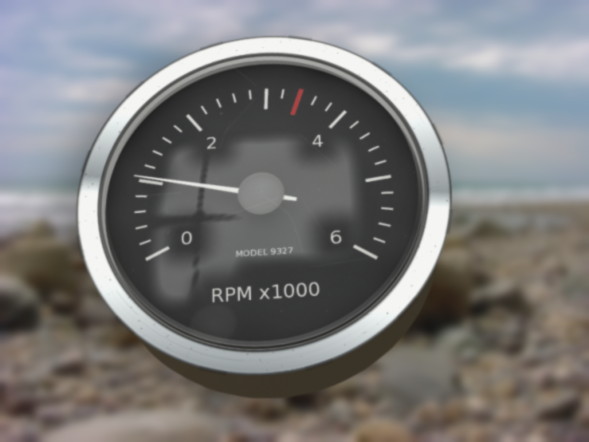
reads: 1000
